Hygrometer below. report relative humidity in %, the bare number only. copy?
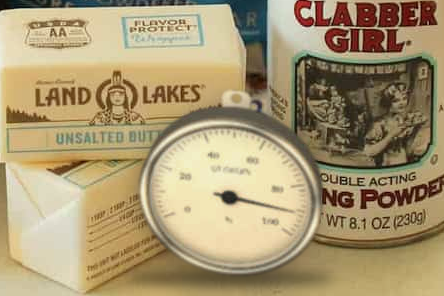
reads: 90
